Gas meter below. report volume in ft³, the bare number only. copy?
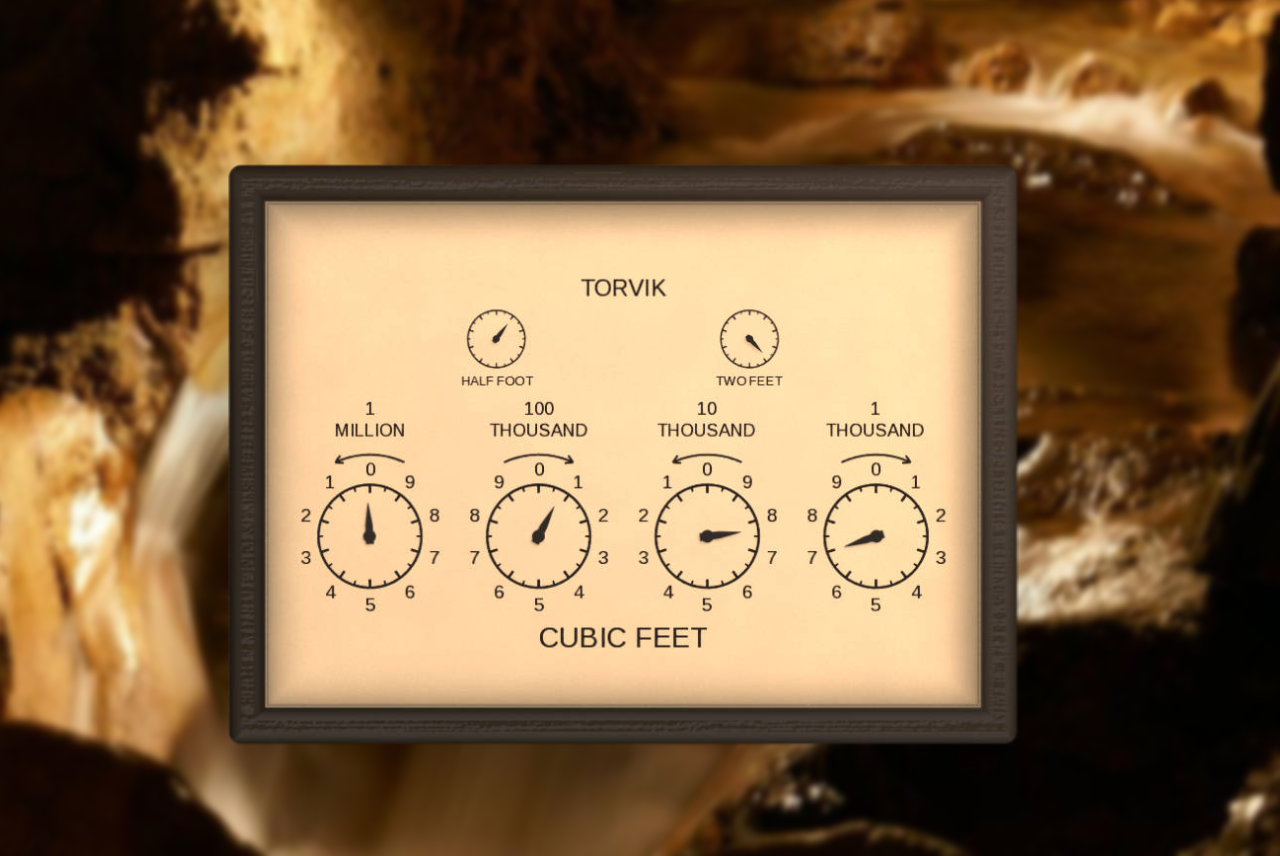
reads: 7700
